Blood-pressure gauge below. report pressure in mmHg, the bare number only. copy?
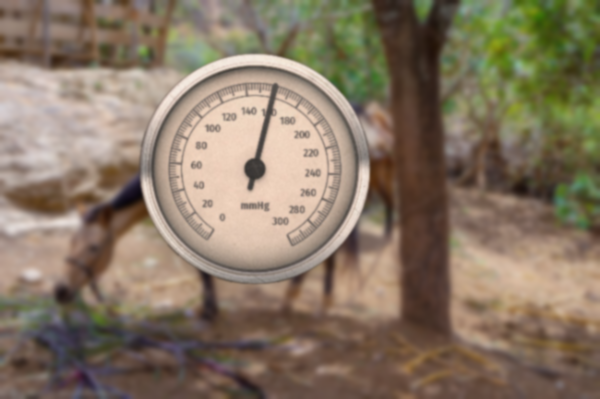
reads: 160
